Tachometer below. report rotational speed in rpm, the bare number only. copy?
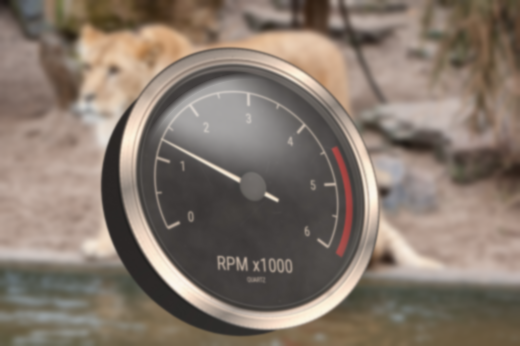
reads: 1250
